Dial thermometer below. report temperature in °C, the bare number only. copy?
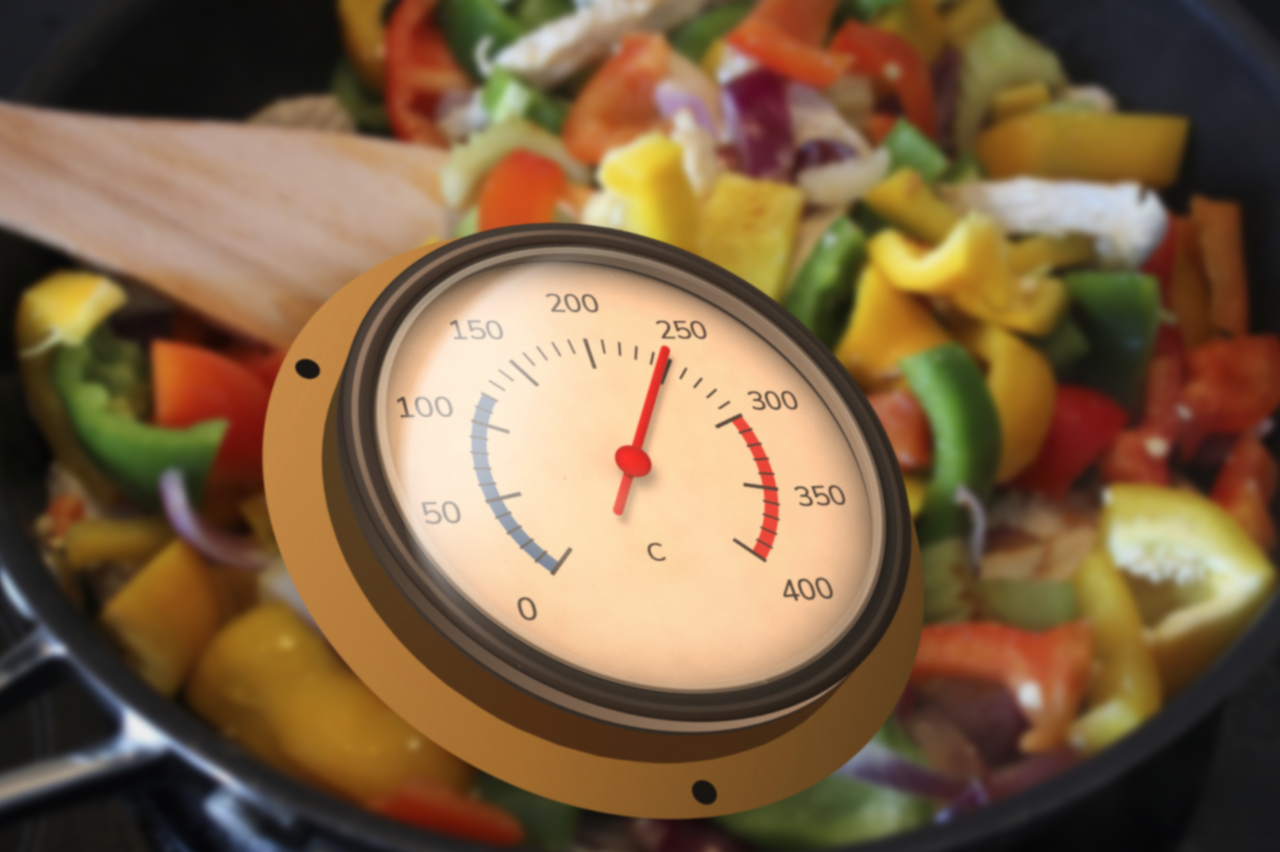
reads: 245
